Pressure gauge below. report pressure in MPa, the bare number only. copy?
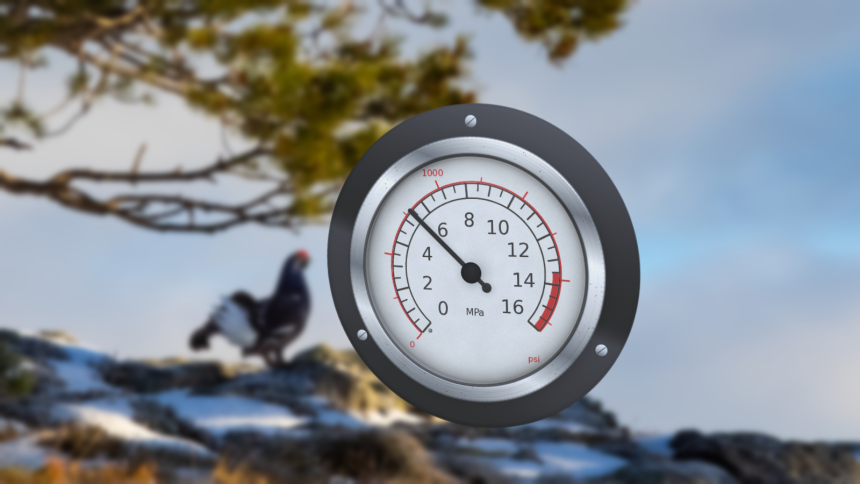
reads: 5.5
